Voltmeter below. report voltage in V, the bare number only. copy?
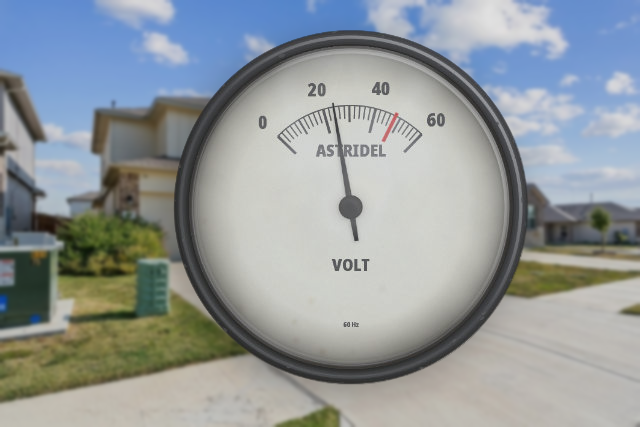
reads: 24
